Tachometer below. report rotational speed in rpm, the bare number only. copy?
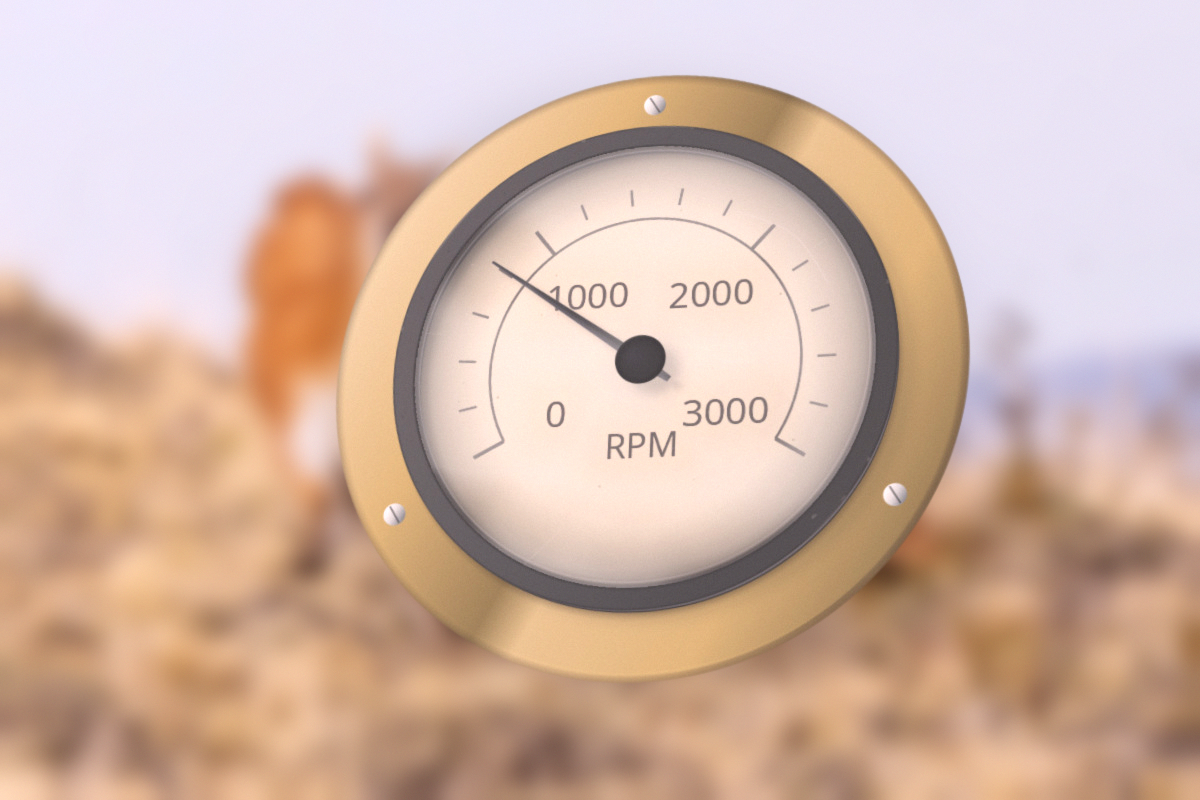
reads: 800
